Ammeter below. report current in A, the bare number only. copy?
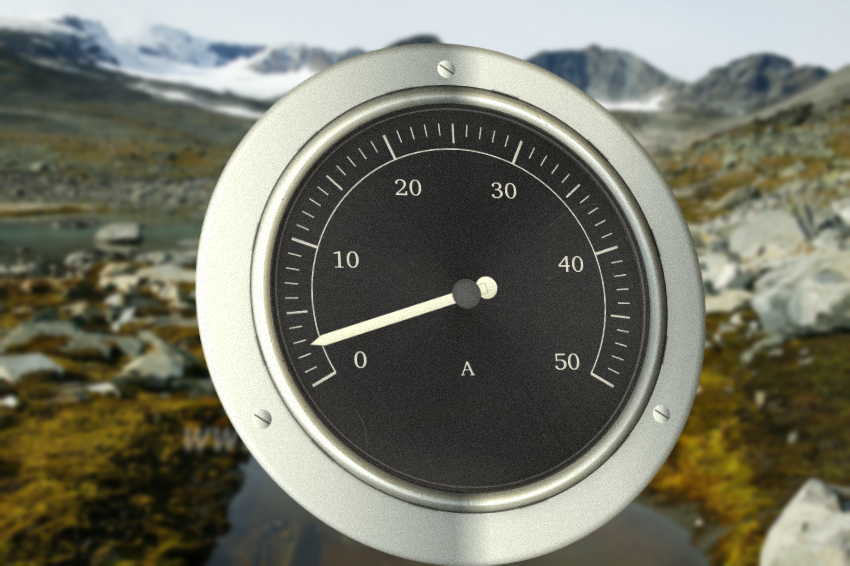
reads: 2.5
